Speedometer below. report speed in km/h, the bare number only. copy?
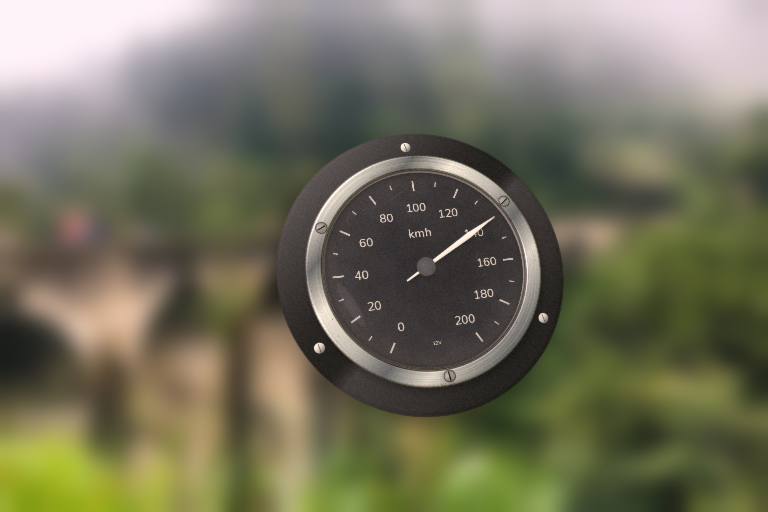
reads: 140
